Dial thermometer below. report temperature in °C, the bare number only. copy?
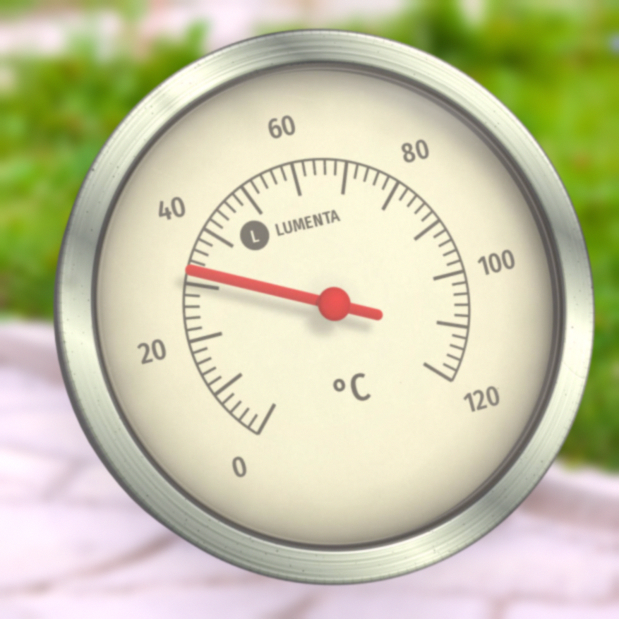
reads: 32
